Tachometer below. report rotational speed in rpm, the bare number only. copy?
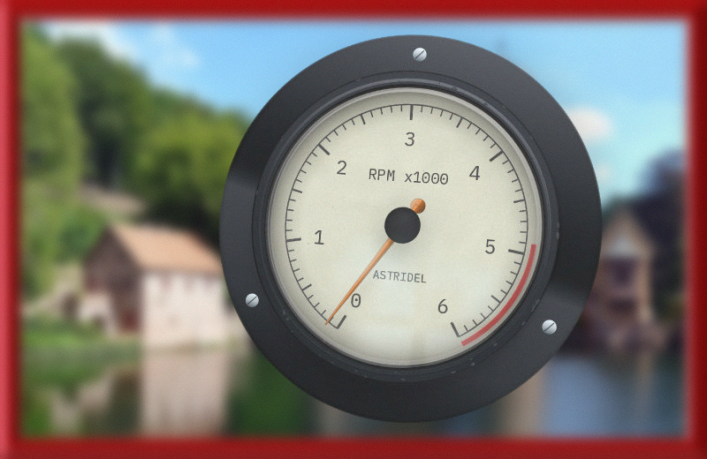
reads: 100
